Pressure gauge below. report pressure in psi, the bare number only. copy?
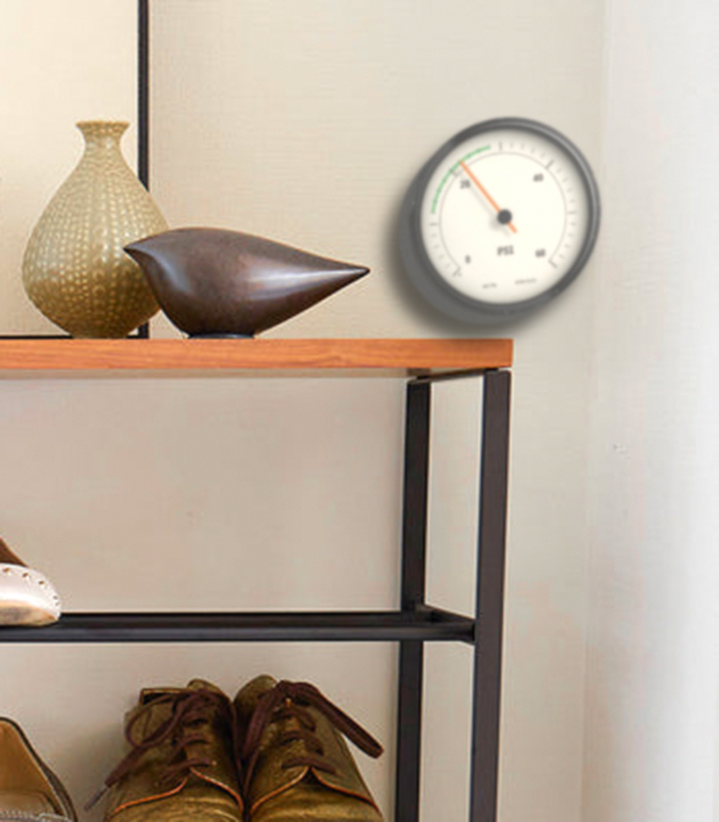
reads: 22
